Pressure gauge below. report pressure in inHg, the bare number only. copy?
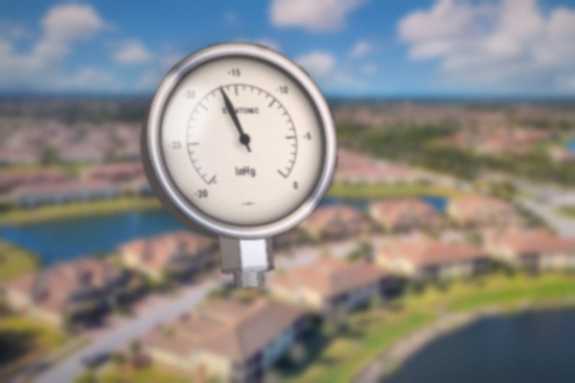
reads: -17
